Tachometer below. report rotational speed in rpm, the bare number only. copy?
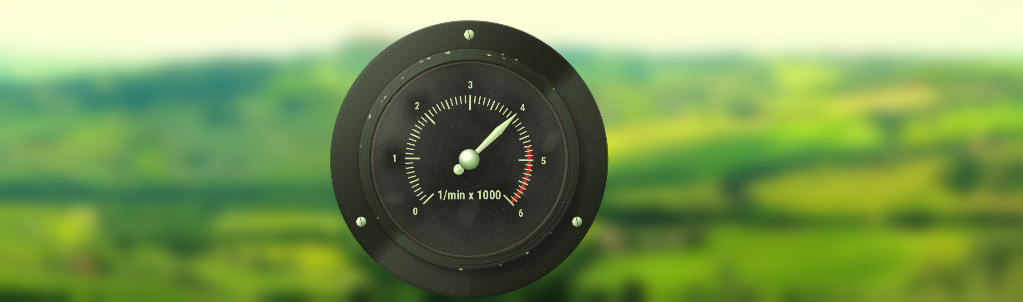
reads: 4000
